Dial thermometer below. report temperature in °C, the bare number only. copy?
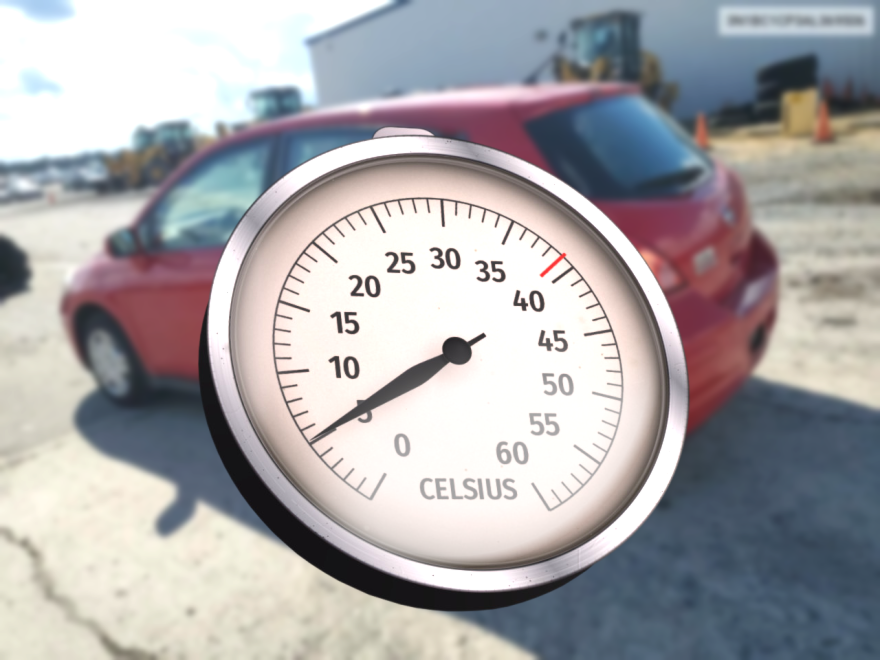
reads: 5
